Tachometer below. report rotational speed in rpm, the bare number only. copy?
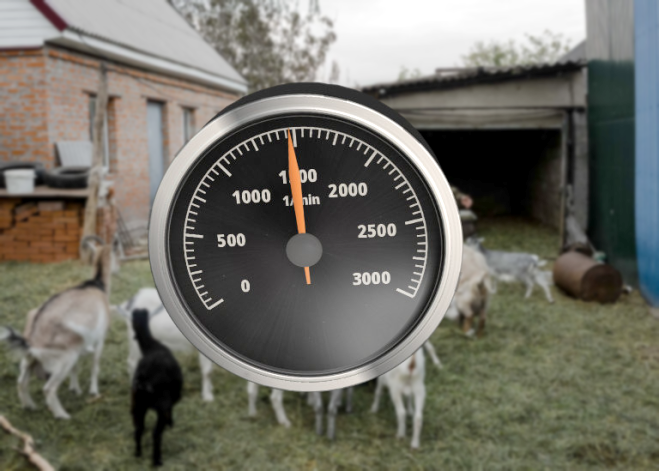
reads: 1475
